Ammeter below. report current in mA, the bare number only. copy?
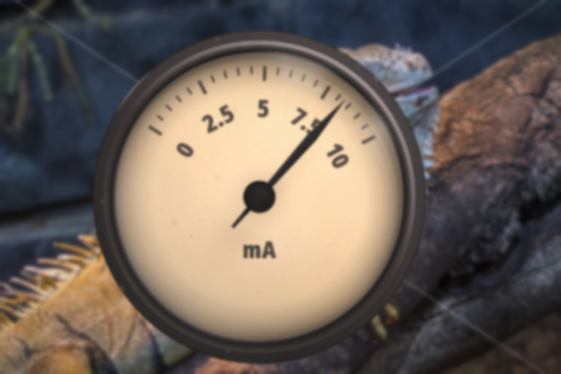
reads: 8.25
